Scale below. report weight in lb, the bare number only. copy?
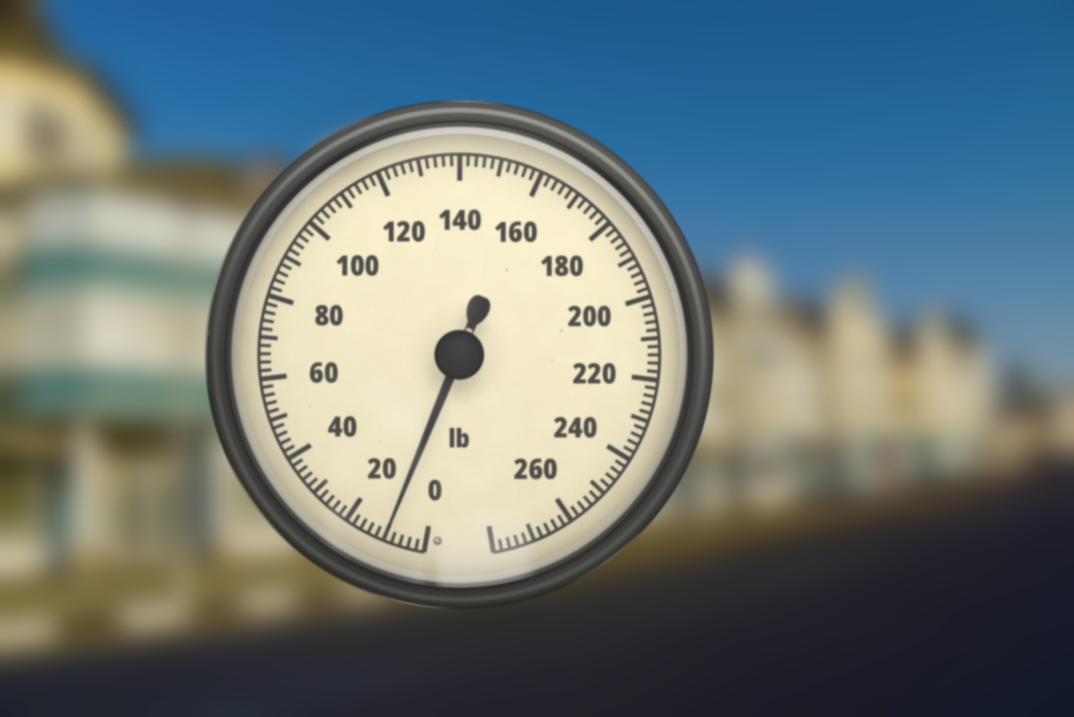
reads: 10
